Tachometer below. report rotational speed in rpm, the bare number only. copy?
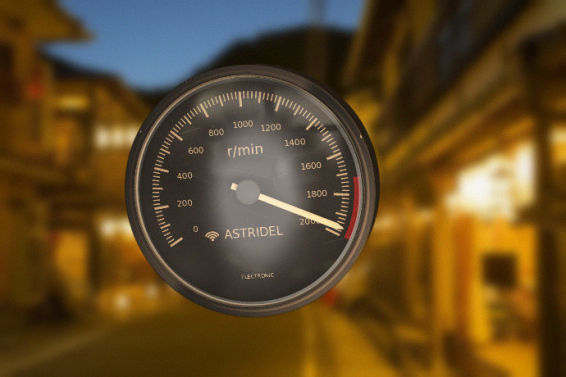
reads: 1960
